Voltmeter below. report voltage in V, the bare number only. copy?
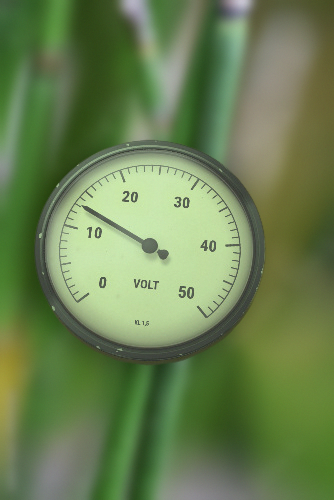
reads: 13
